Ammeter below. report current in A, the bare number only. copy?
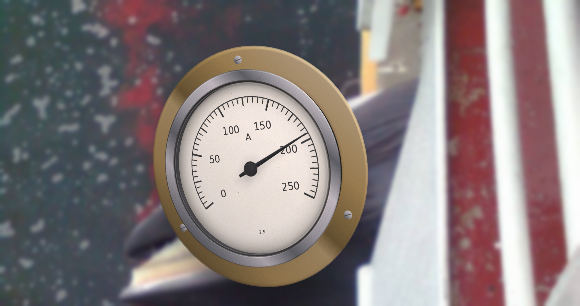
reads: 195
